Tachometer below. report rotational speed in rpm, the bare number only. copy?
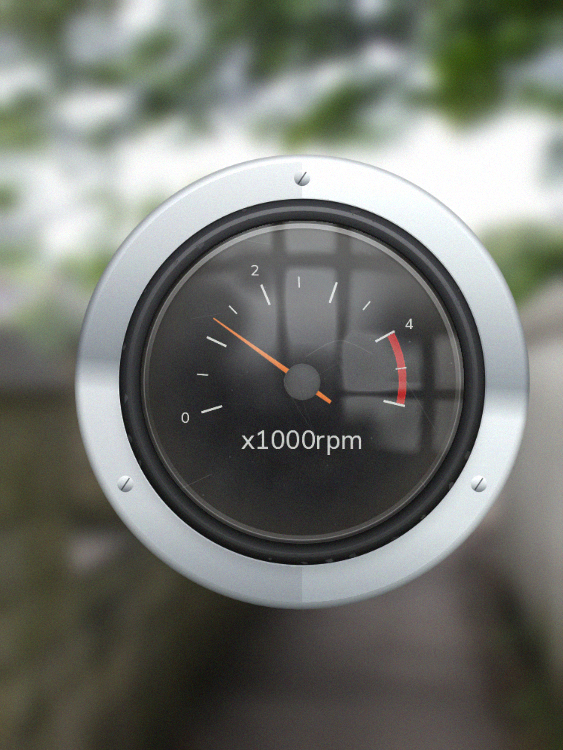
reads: 1250
